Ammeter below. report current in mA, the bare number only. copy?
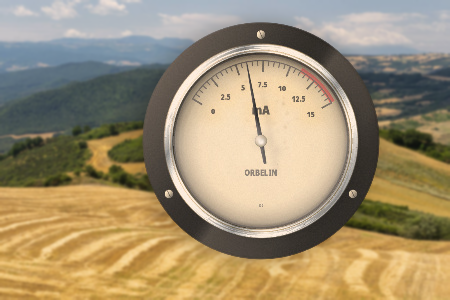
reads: 6
